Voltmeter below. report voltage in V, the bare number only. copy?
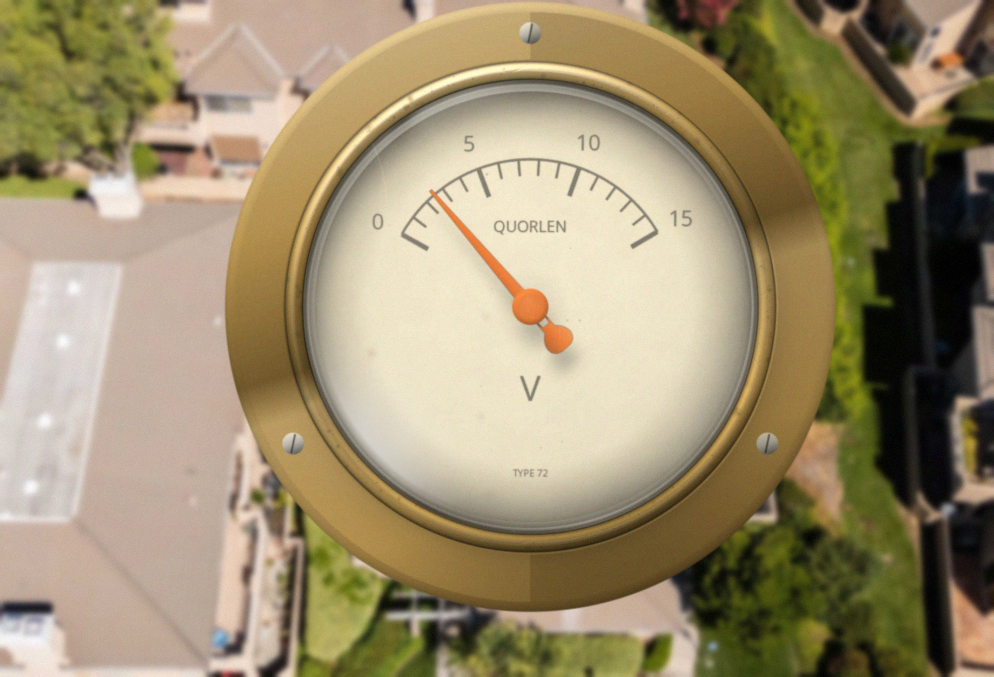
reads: 2.5
